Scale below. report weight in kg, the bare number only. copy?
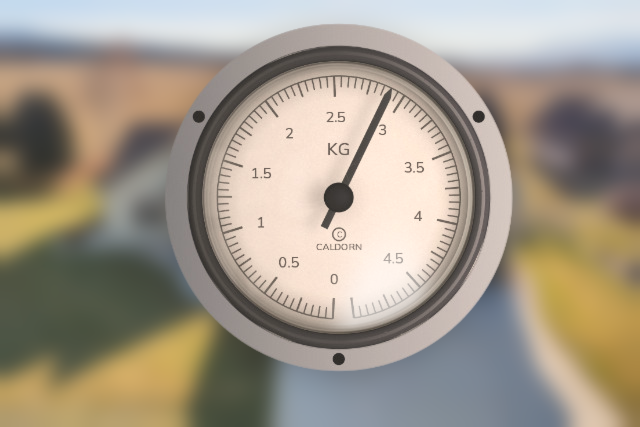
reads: 2.9
